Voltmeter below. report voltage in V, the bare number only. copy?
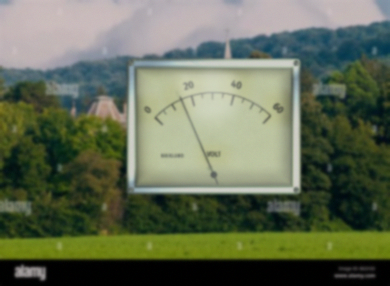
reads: 15
